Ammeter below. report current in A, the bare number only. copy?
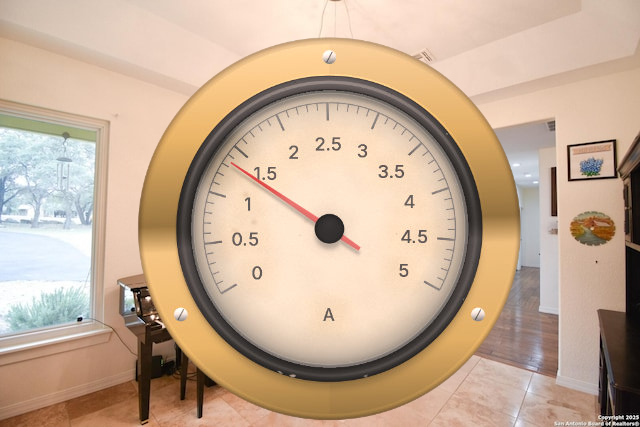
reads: 1.35
